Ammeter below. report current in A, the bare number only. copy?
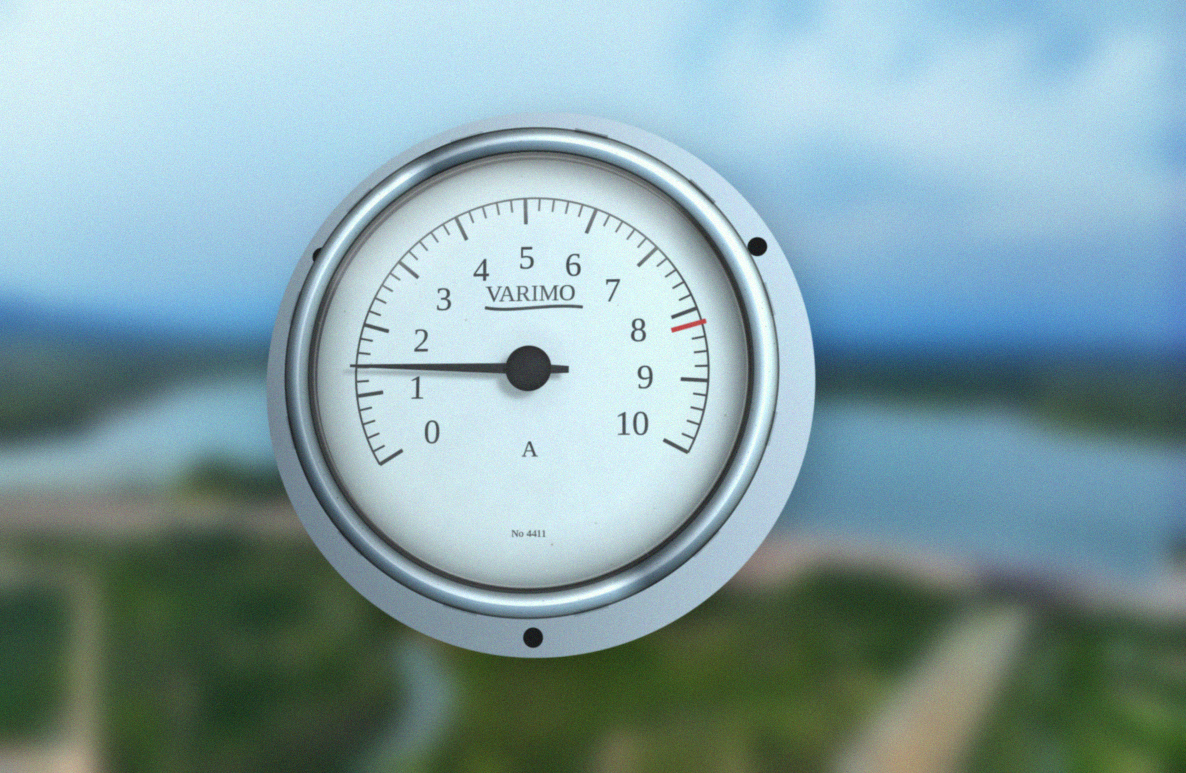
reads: 1.4
